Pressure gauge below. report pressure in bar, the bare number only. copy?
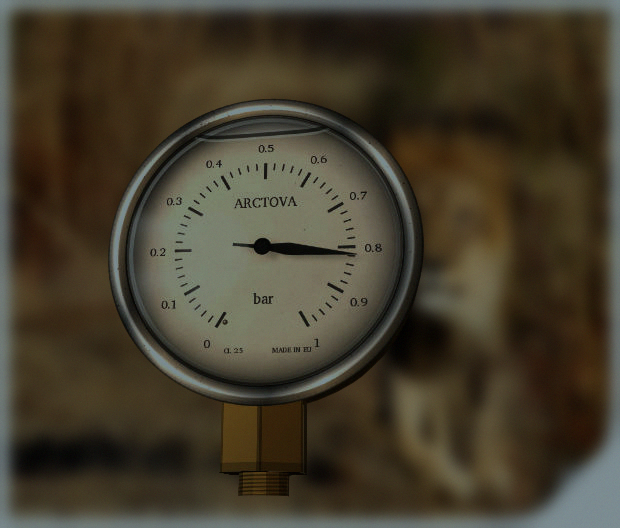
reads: 0.82
